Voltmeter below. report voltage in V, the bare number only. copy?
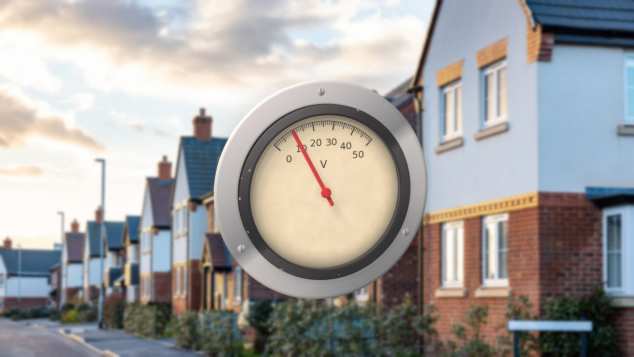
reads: 10
